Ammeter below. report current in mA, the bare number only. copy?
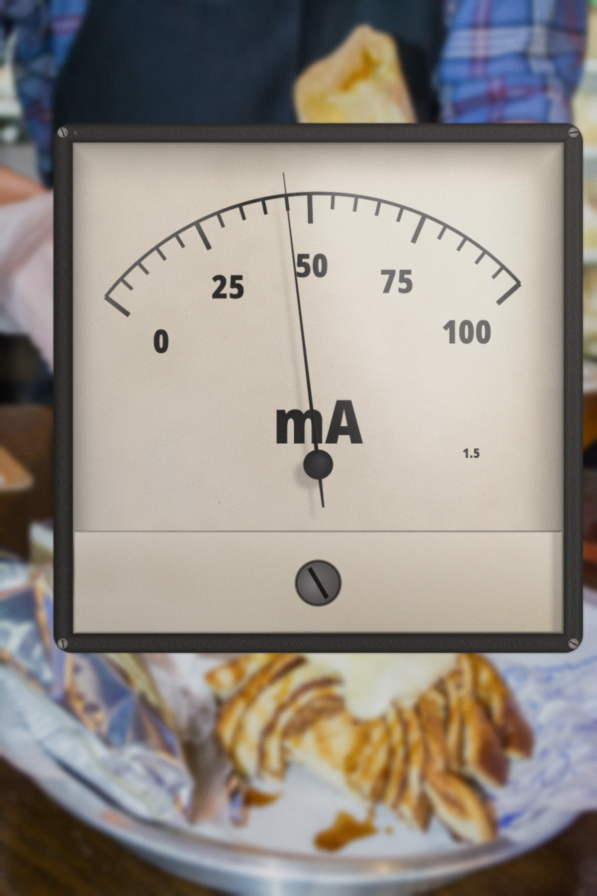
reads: 45
